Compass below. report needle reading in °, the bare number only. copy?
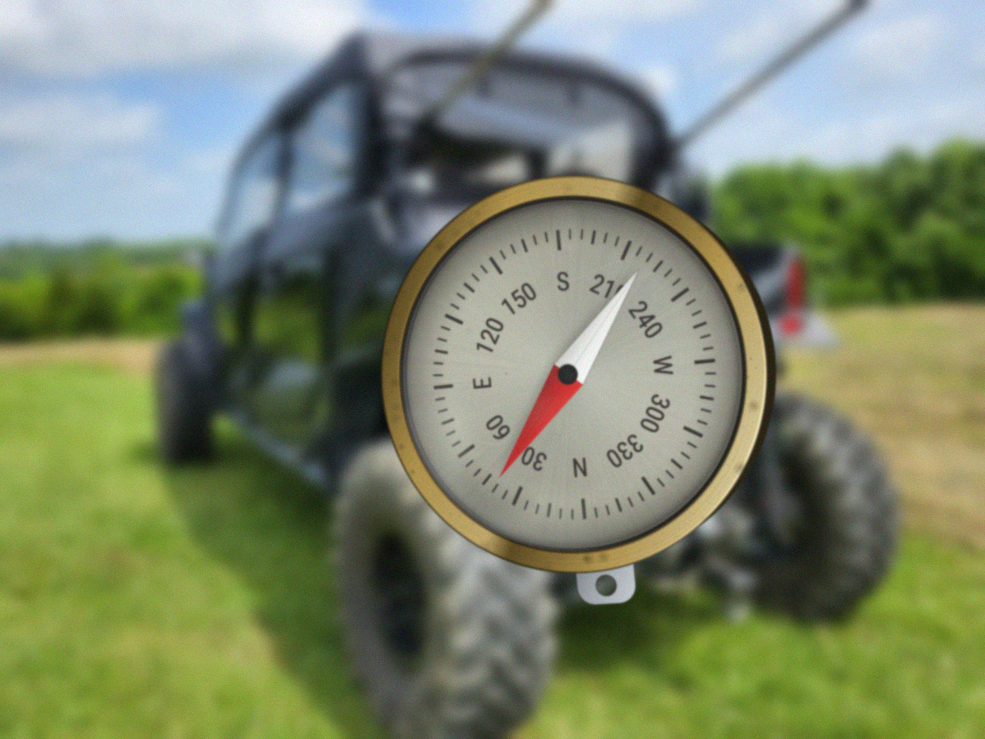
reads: 40
